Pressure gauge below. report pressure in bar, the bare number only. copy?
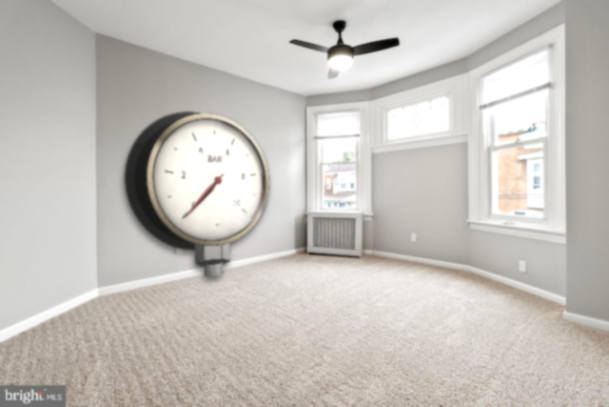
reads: 0
